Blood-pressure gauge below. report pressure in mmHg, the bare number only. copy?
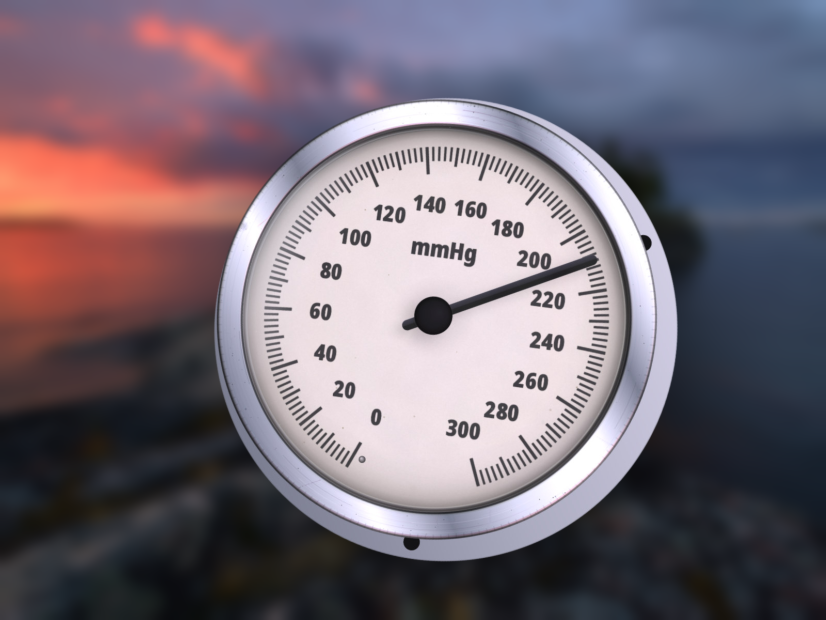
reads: 210
